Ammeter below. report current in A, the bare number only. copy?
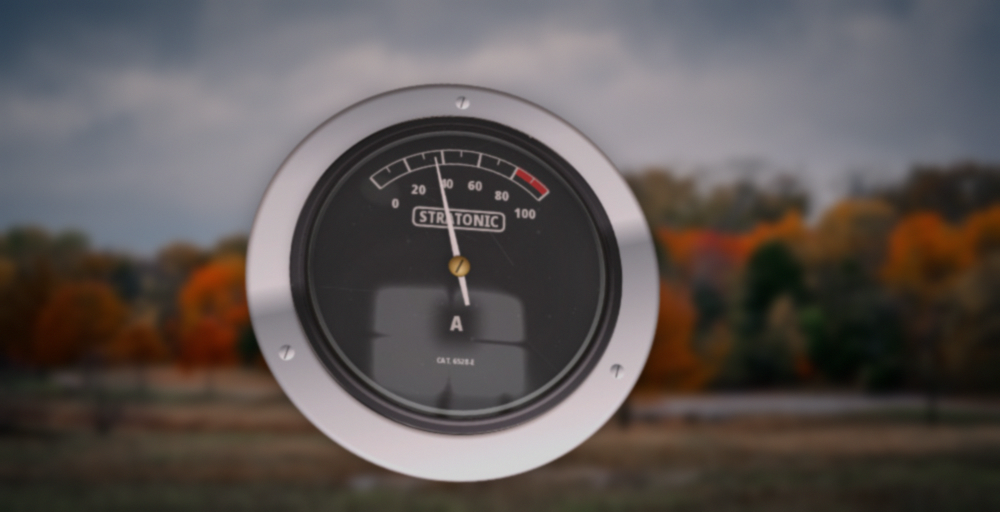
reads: 35
